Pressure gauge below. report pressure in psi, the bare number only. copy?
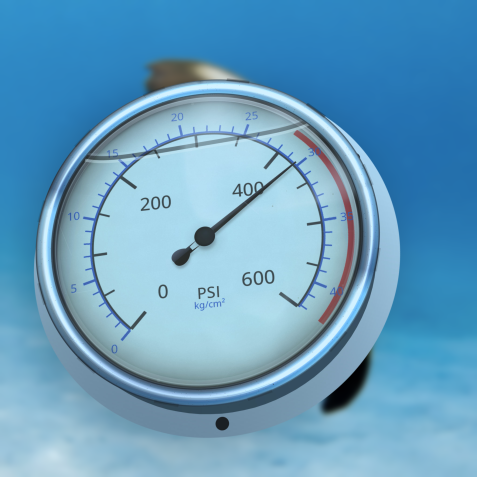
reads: 425
